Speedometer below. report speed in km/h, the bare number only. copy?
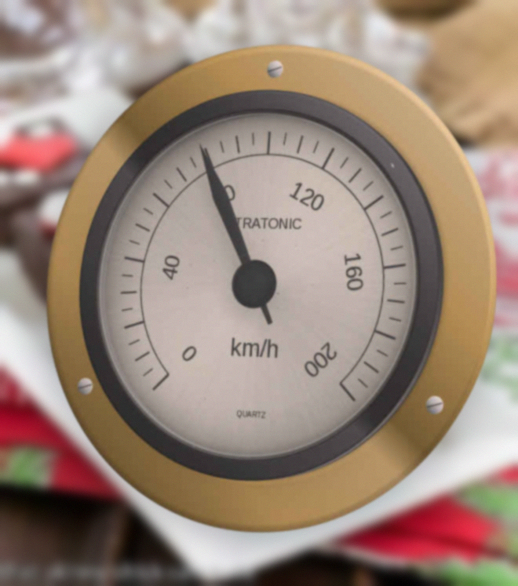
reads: 80
